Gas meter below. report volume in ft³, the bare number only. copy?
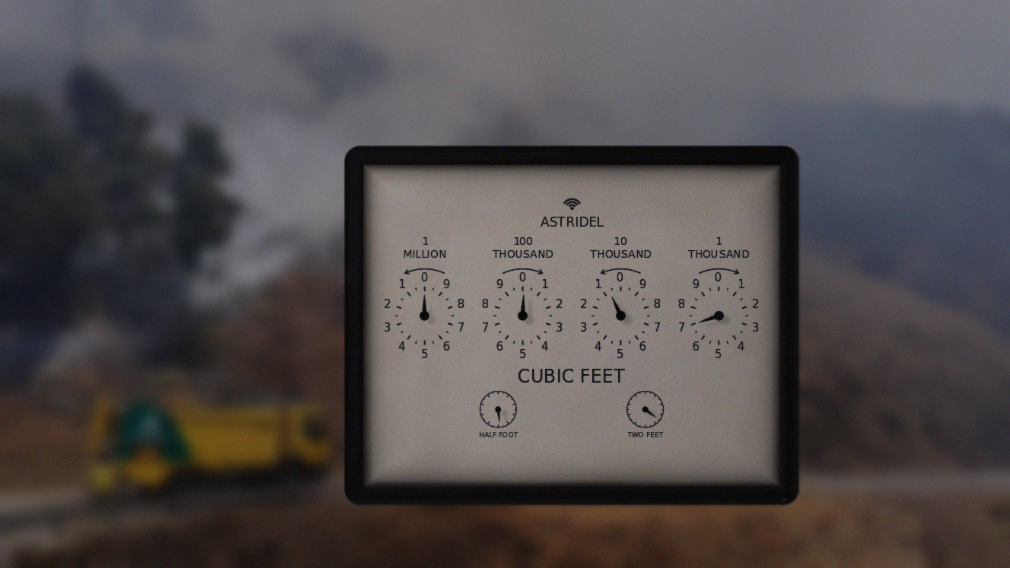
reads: 700
